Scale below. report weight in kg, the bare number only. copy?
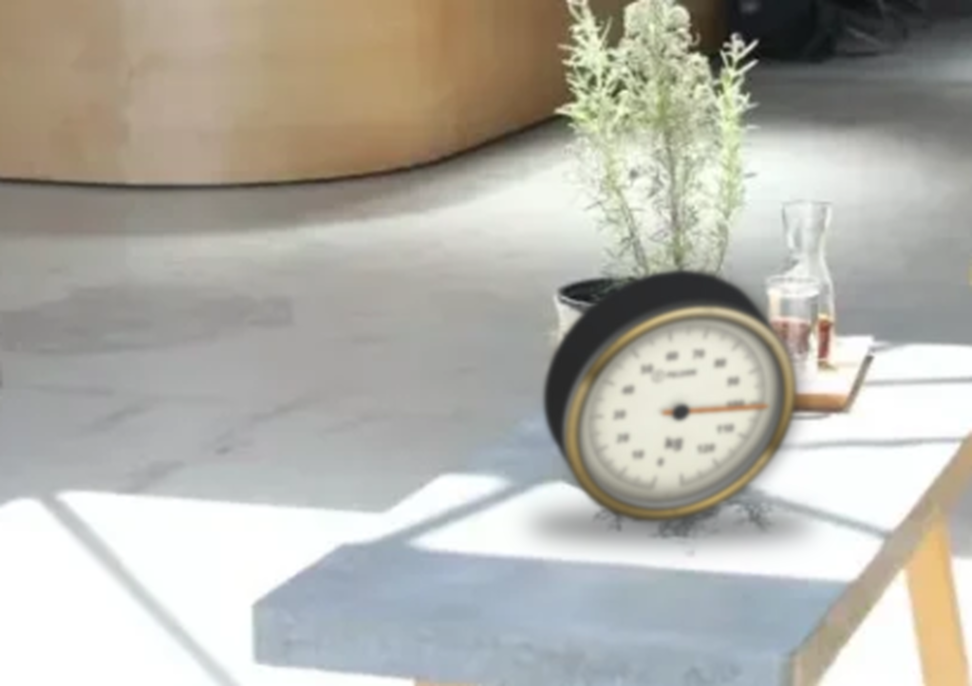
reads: 100
